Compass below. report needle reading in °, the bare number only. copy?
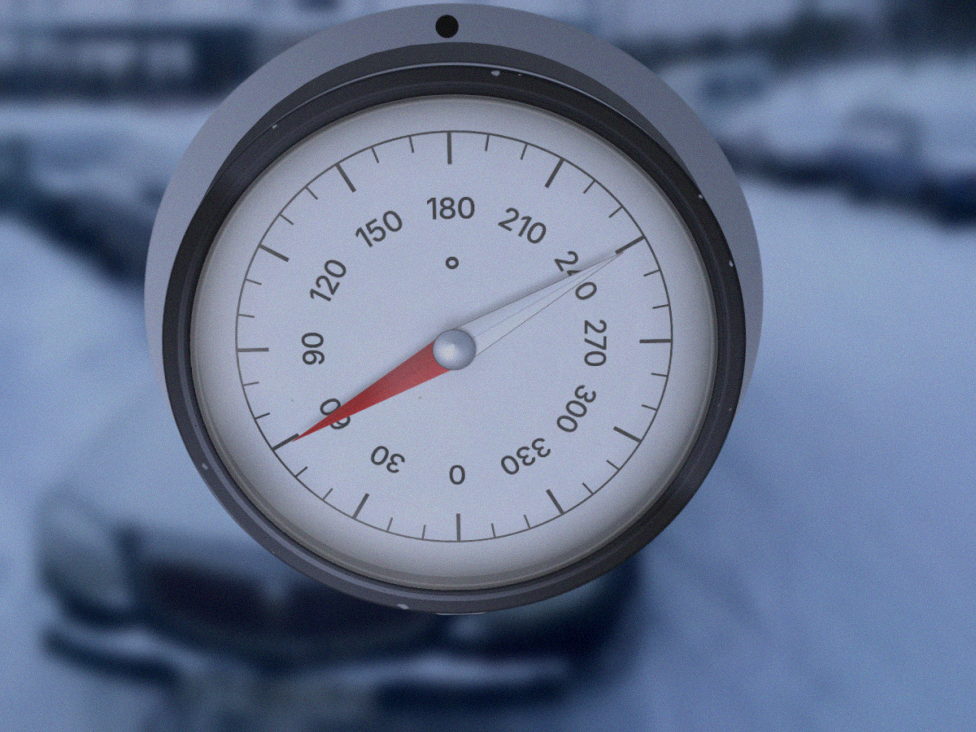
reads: 60
